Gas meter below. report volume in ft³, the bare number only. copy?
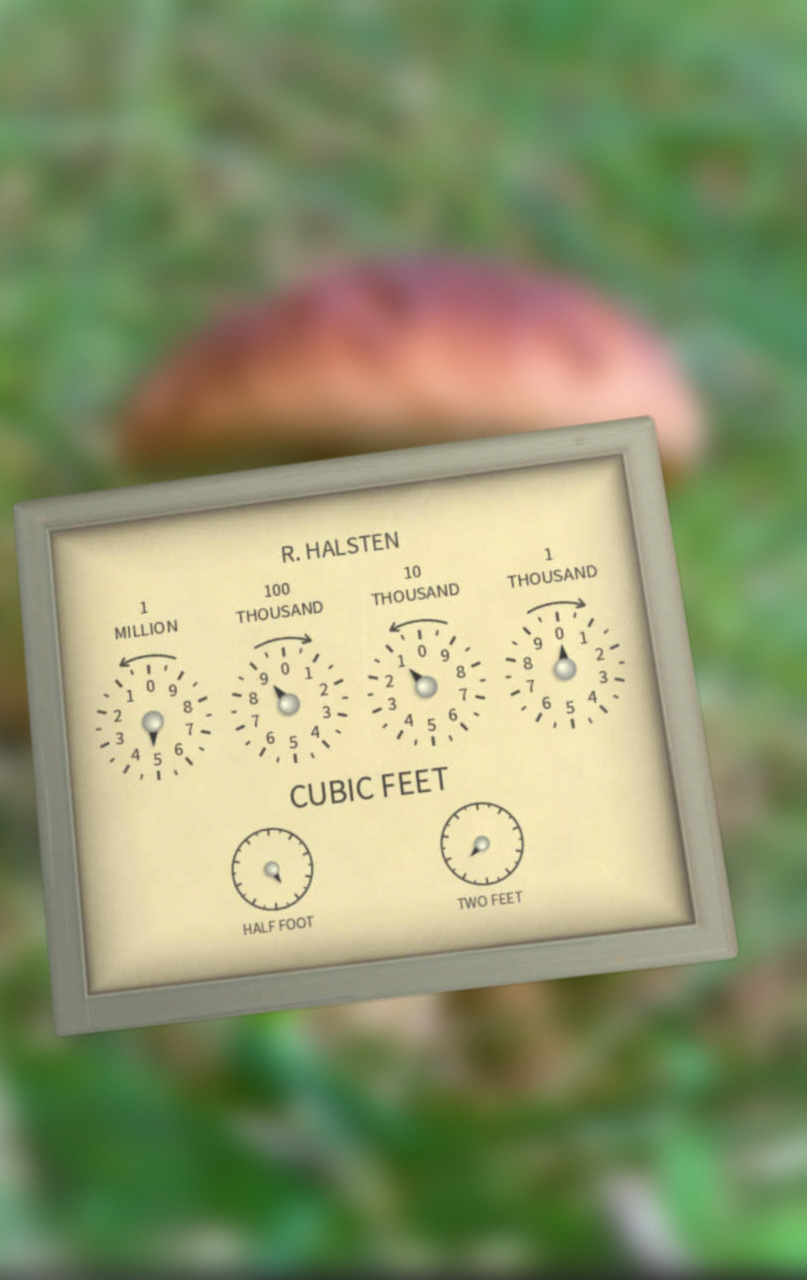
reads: 491000
